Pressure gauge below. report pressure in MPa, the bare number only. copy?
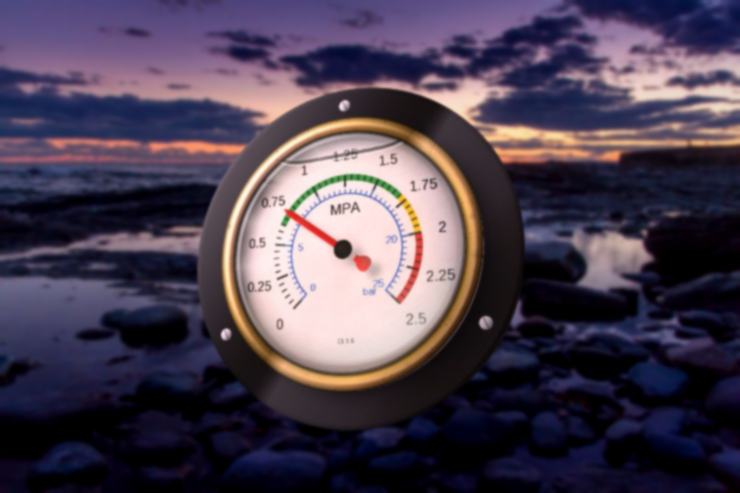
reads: 0.75
